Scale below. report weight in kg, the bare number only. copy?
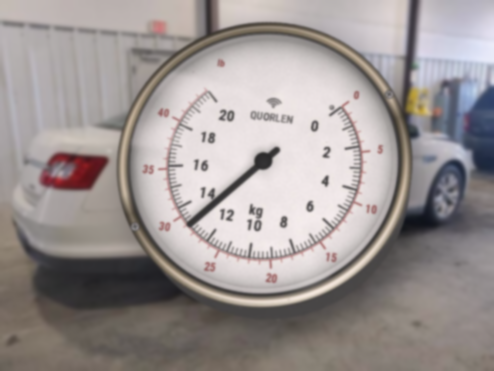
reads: 13
